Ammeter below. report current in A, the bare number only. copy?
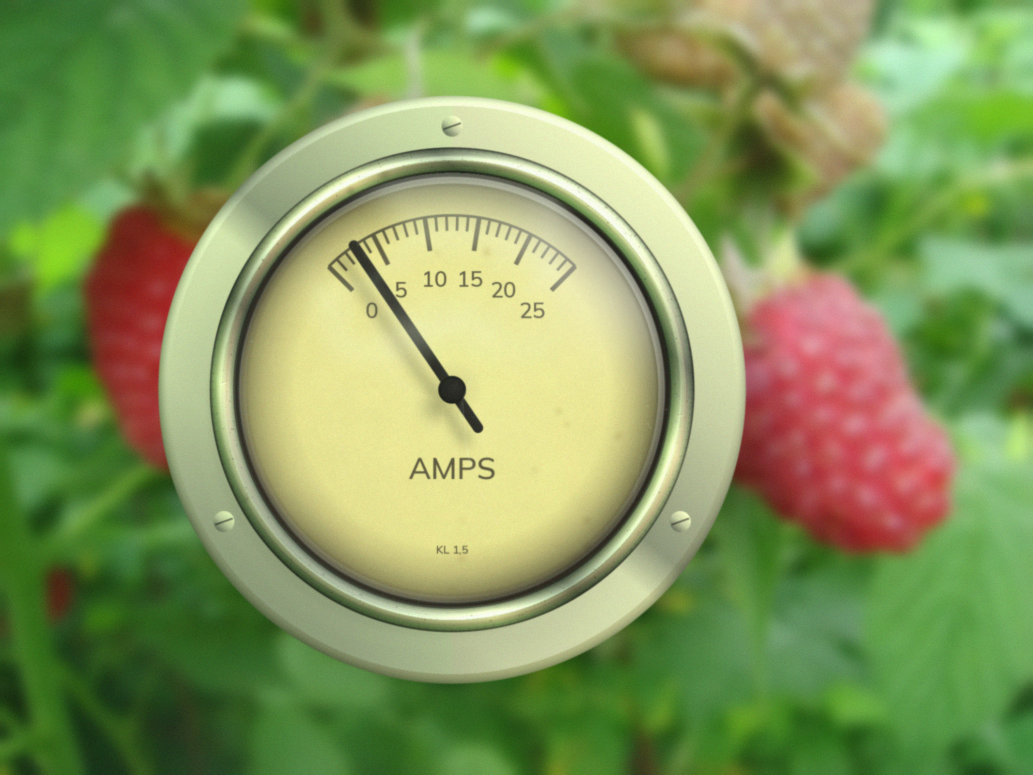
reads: 3
